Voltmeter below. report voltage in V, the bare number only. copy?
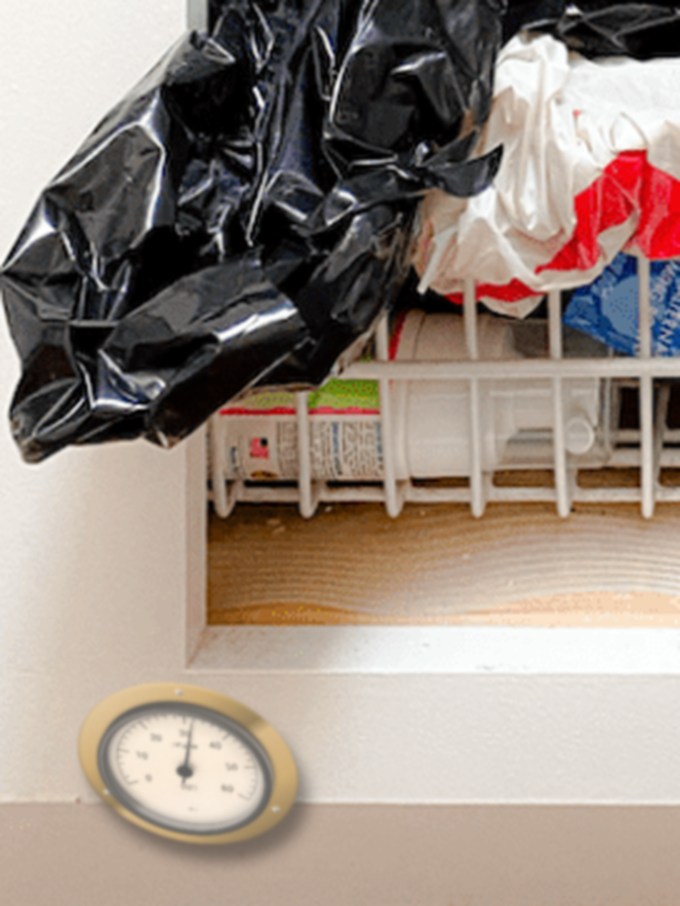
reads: 32
